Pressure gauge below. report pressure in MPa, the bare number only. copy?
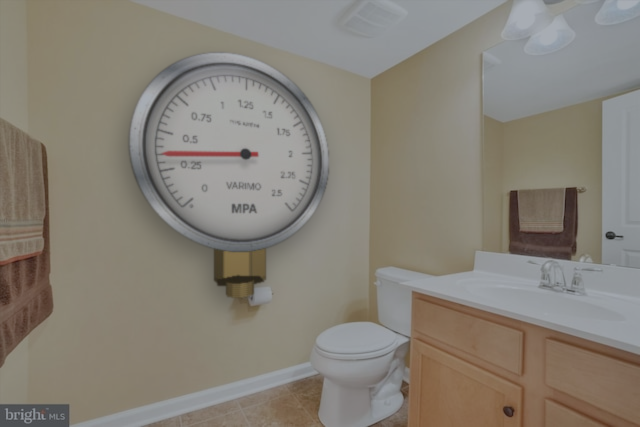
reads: 0.35
